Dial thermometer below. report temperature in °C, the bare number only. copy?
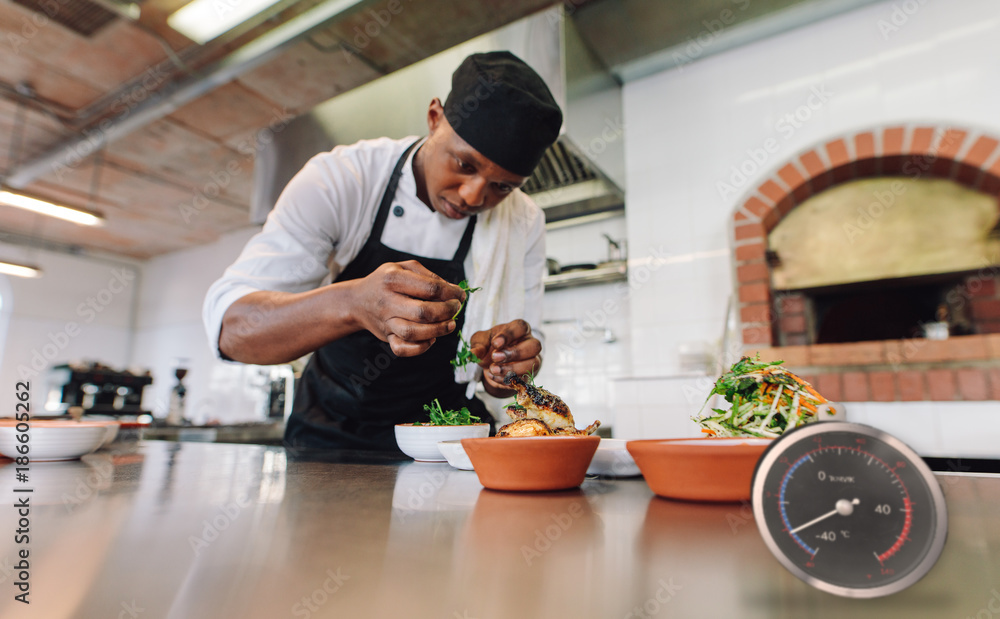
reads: -30
